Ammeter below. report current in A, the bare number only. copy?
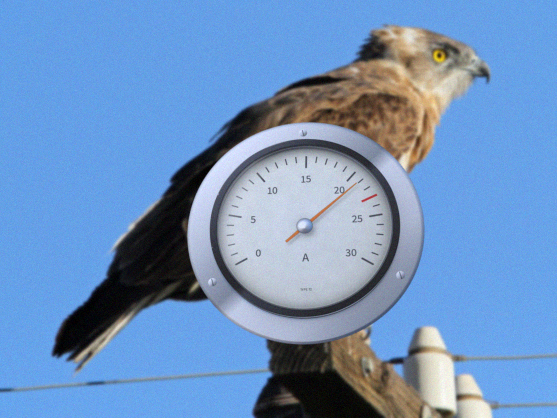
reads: 21
